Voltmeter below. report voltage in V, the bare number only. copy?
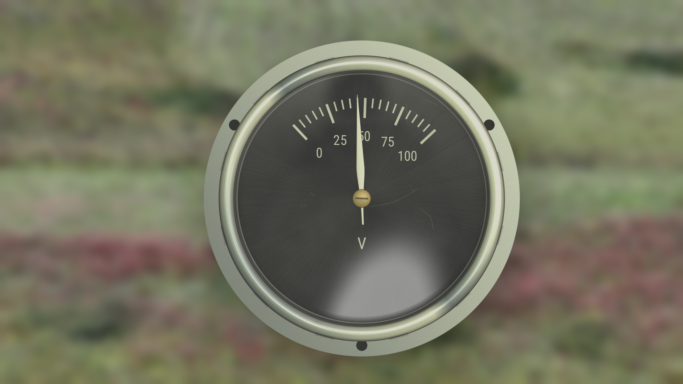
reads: 45
